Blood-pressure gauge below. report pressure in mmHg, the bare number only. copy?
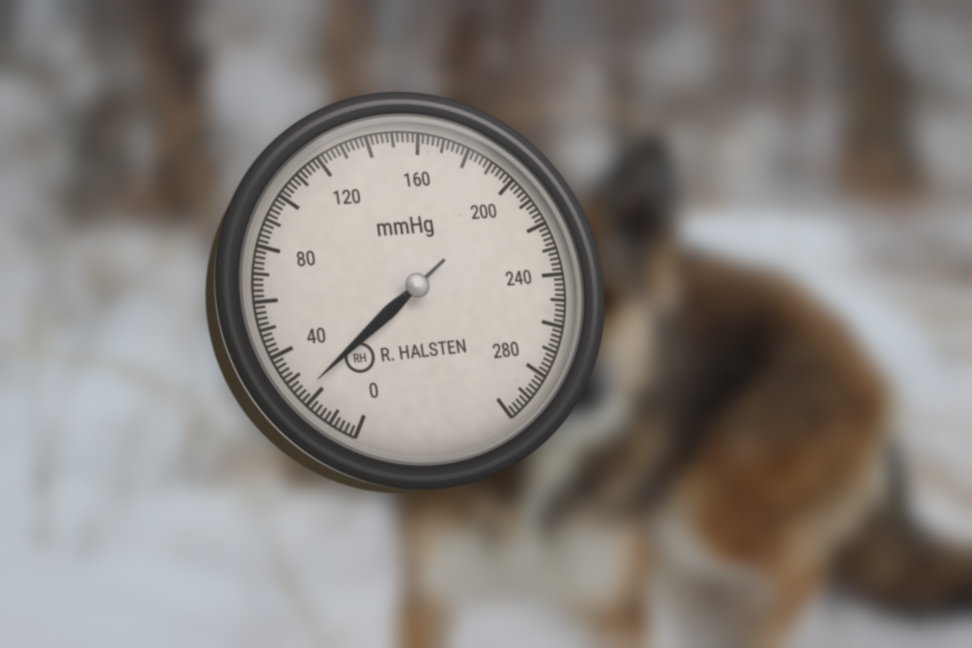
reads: 24
